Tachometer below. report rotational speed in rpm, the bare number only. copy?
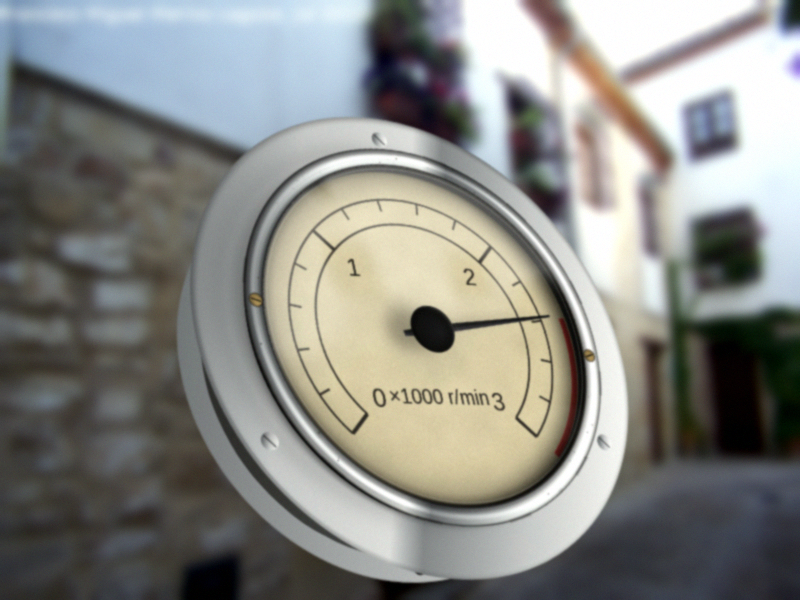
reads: 2400
